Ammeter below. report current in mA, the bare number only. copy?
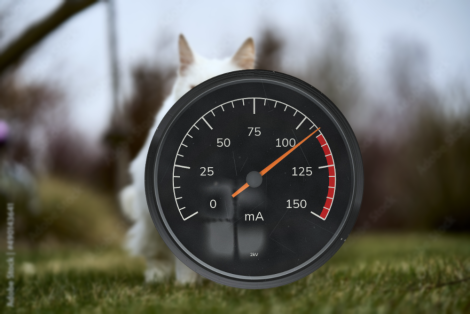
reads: 107.5
